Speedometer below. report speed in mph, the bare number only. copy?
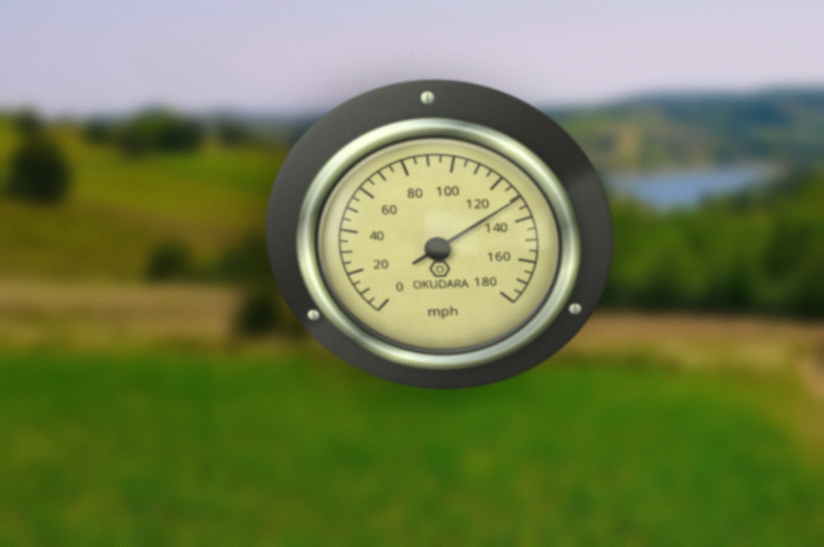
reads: 130
